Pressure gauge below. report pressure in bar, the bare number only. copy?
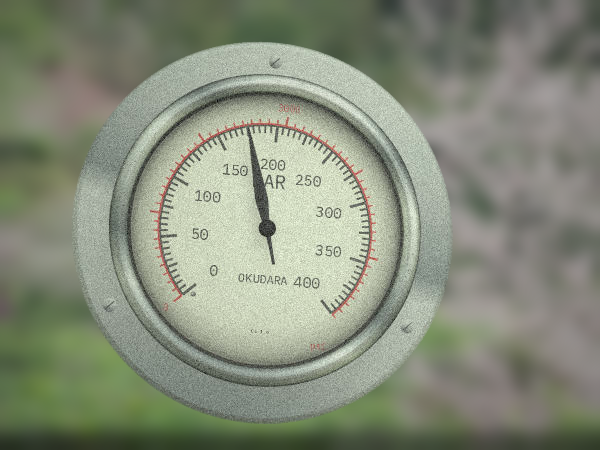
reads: 175
